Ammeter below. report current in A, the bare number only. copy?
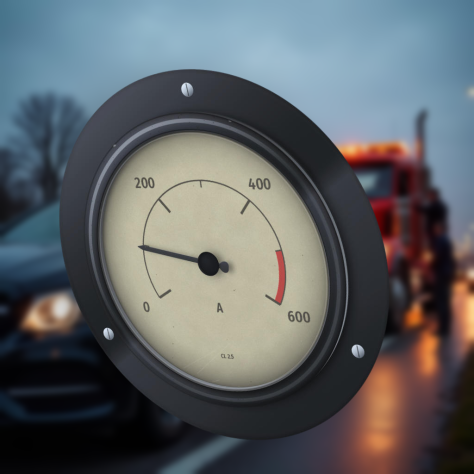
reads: 100
